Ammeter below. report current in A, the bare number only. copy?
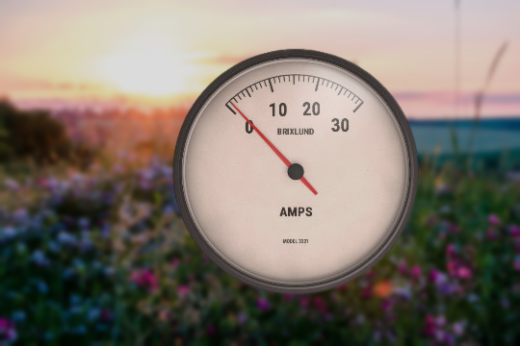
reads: 1
